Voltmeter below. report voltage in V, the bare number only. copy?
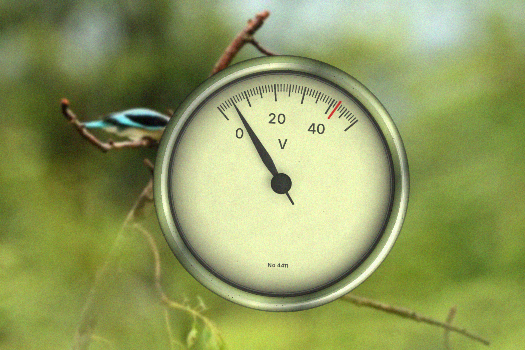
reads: 5
